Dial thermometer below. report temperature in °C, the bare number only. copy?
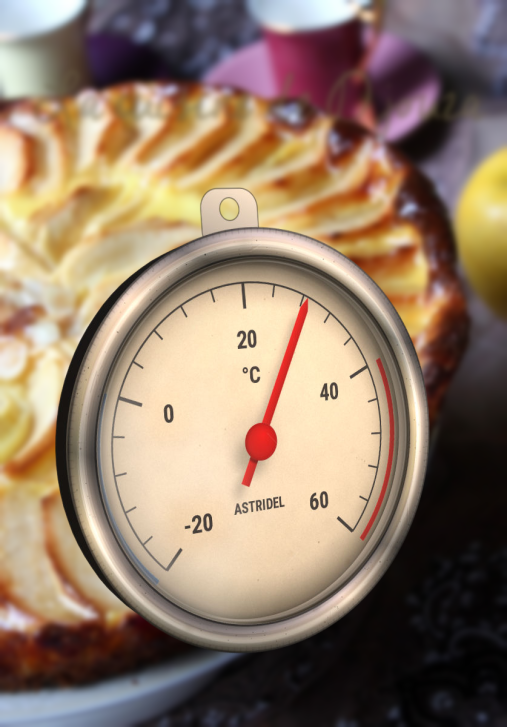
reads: 28
